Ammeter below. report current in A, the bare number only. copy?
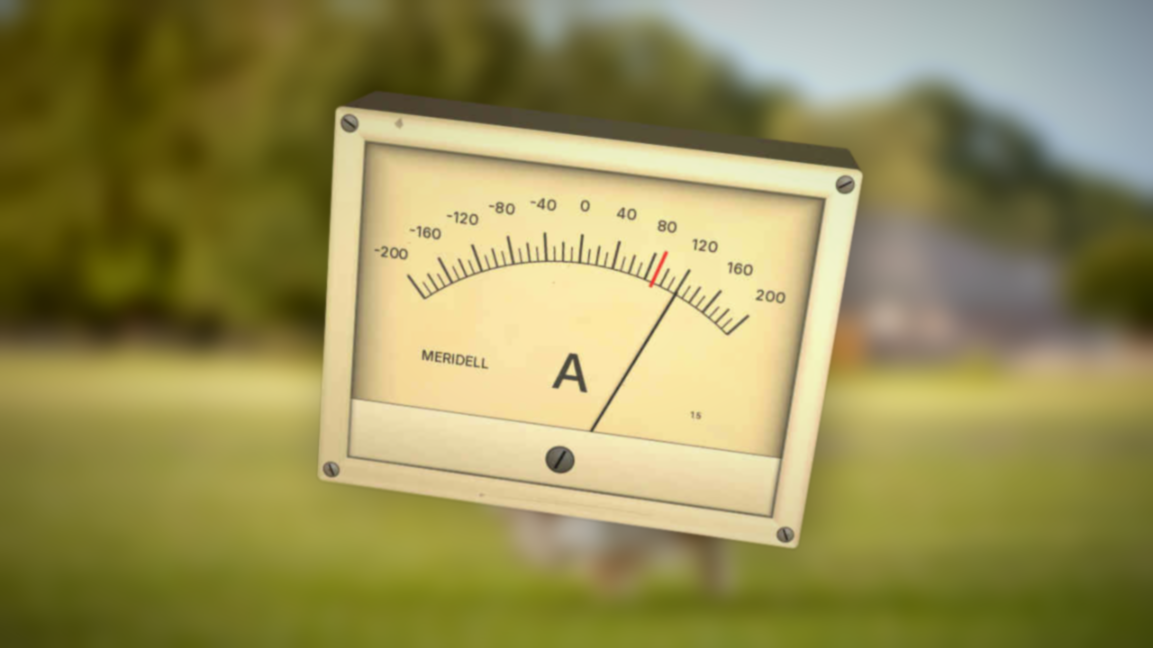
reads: 120
